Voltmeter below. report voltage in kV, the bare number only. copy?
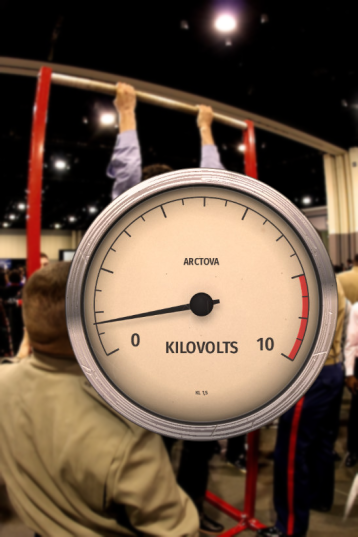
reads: 0.75
